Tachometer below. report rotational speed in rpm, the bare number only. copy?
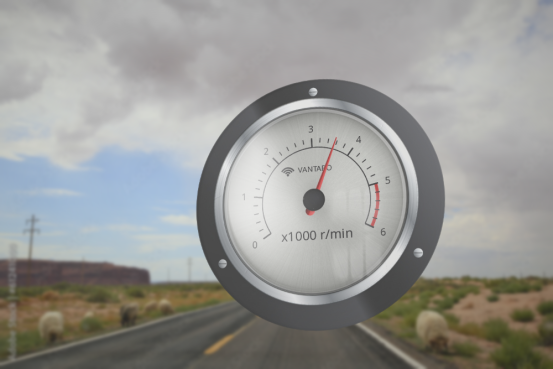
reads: 3600
